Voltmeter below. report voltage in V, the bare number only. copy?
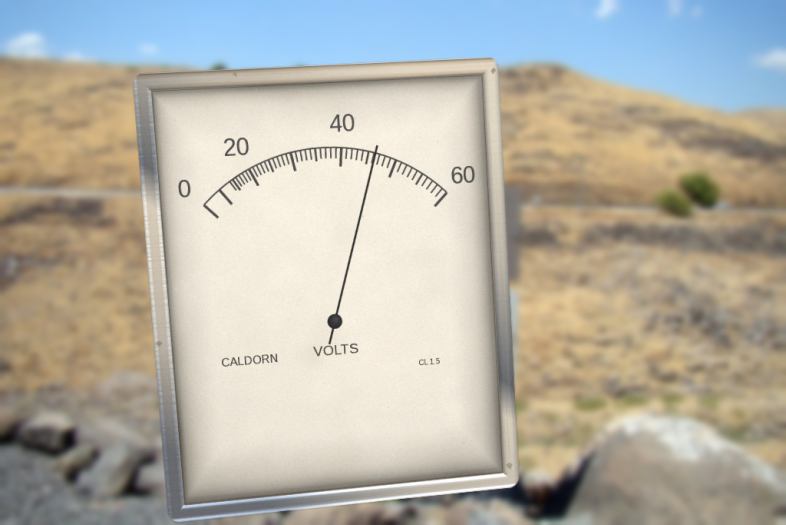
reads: 46
